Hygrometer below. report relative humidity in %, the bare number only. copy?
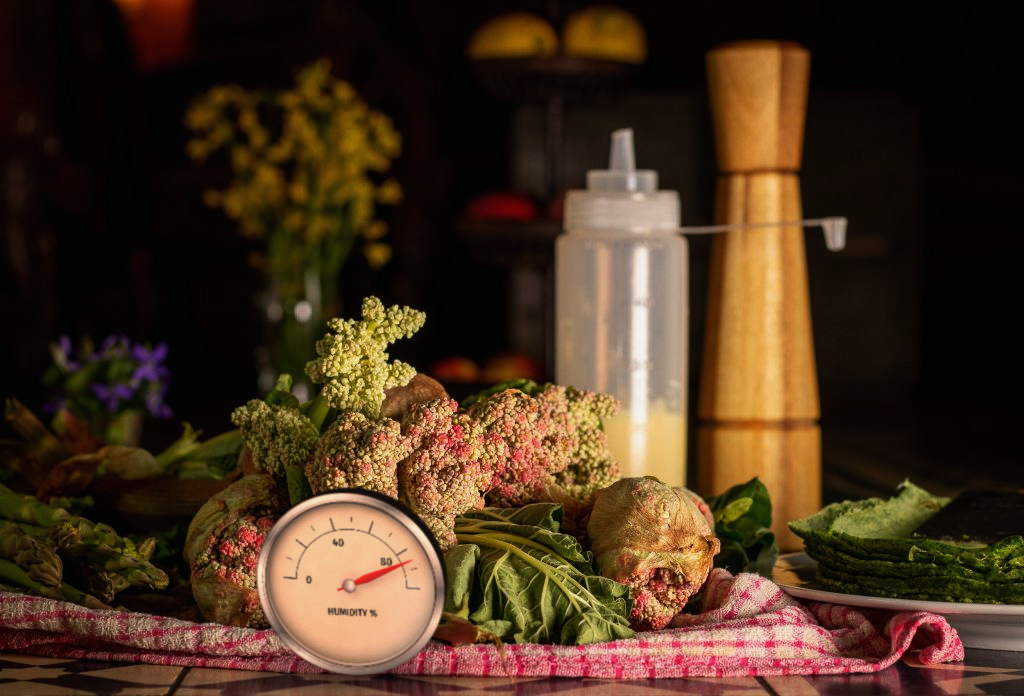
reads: 85
